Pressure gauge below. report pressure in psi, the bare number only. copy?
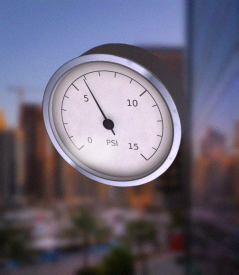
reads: 6
